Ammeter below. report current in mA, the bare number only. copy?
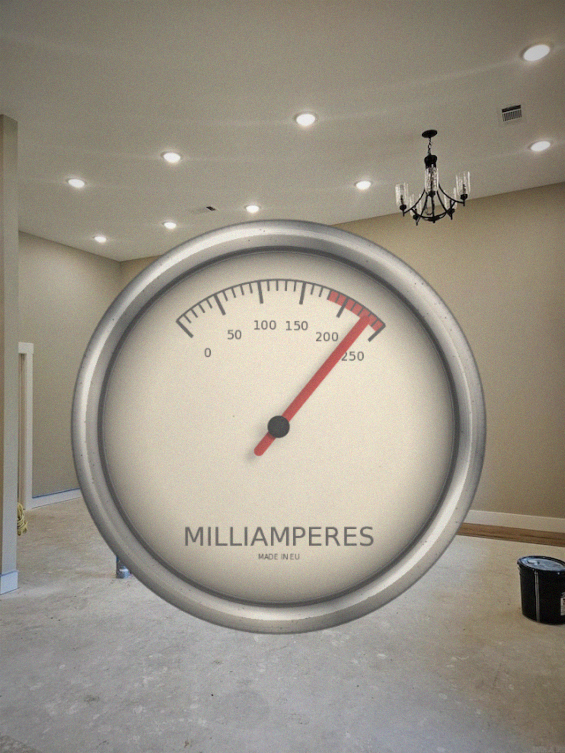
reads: 230
